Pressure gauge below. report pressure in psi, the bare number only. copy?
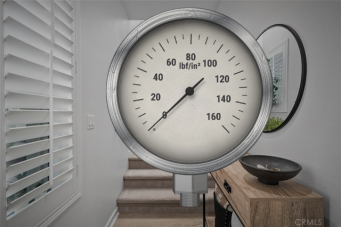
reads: 0
